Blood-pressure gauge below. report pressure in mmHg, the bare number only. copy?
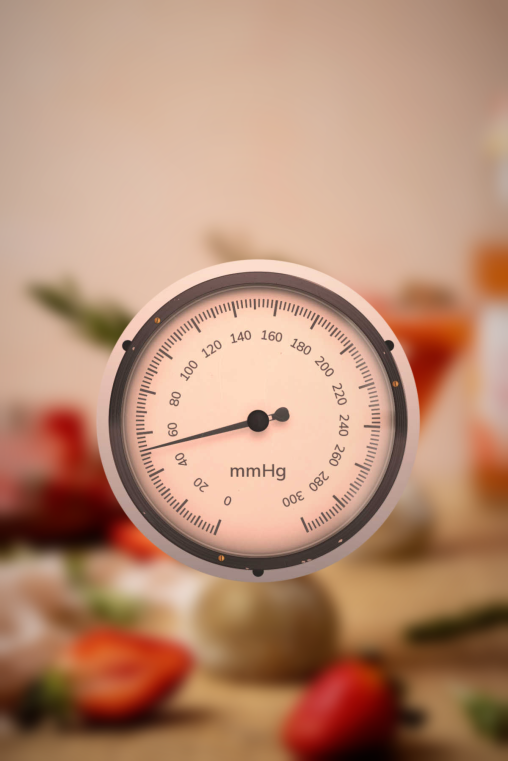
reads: 52
